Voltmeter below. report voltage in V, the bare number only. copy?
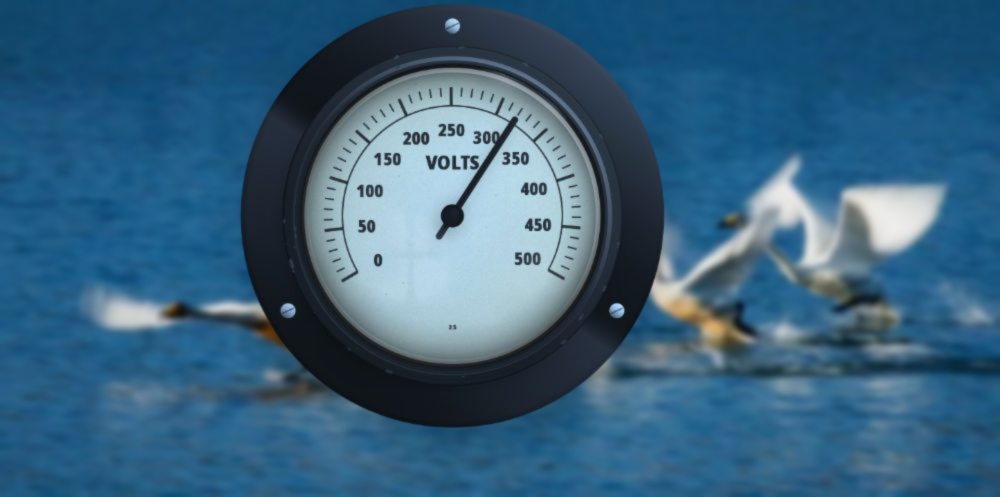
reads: 320
